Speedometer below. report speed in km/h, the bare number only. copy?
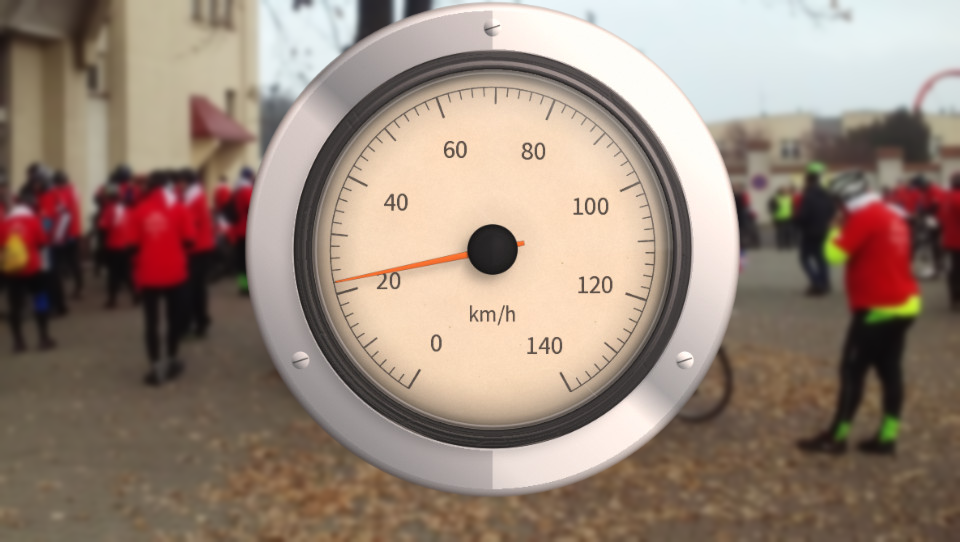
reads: 22
